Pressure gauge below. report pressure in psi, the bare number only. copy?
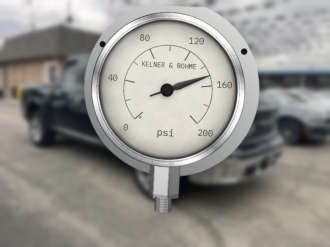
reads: 150
